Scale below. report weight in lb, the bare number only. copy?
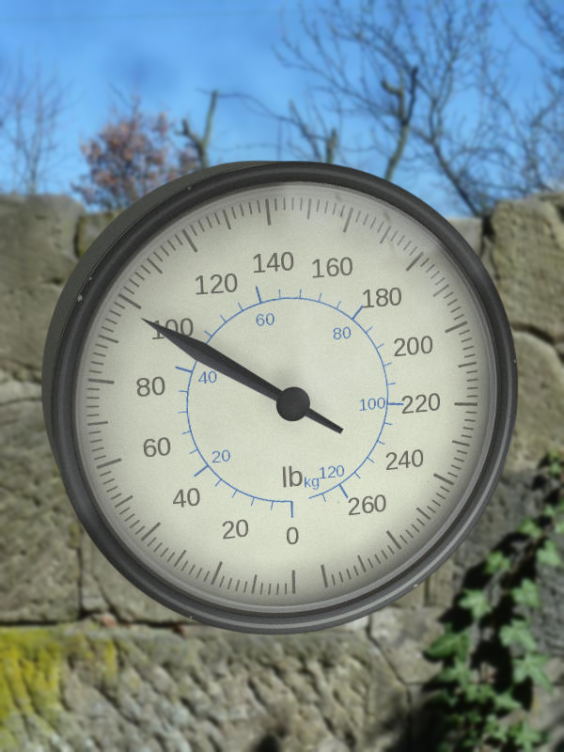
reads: 98
